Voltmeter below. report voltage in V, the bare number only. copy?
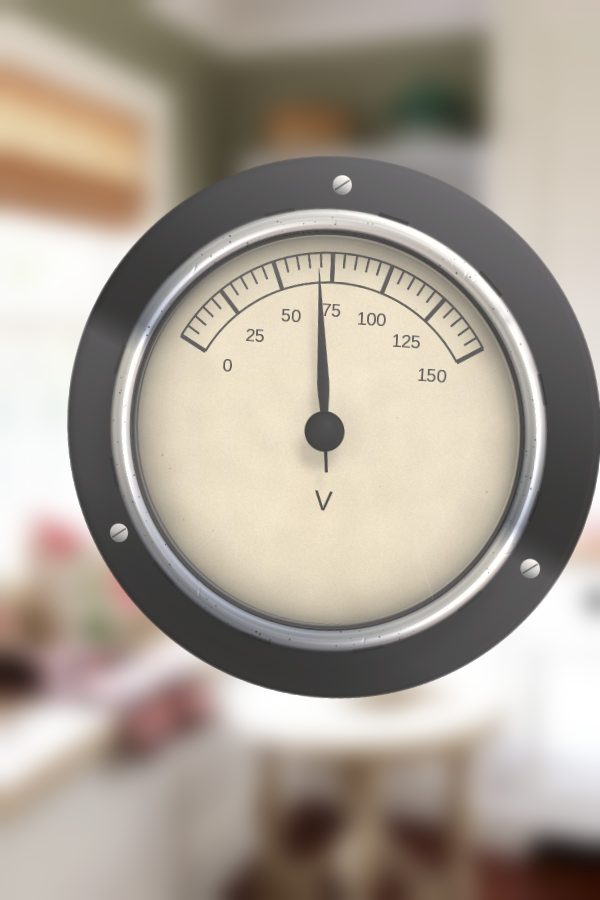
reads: 70
